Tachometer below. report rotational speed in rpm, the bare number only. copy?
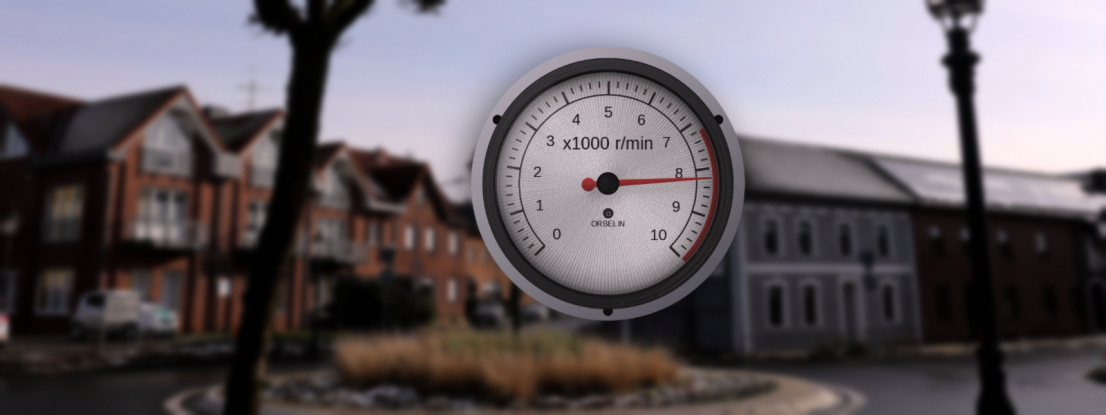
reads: 8200
